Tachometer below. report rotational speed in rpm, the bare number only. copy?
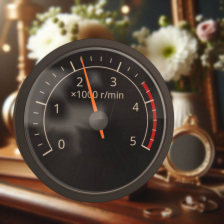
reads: 2200
